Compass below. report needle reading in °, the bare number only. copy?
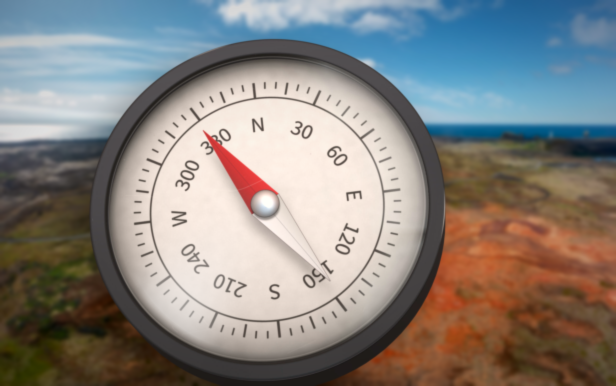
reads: 327.5
